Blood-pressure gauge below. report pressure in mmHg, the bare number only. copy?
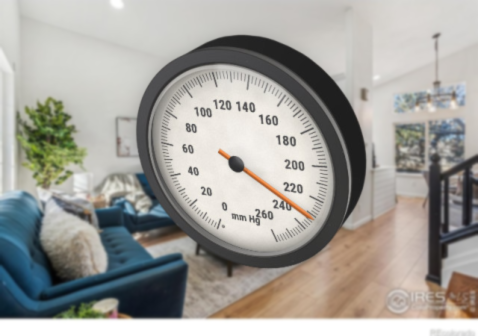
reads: 230
